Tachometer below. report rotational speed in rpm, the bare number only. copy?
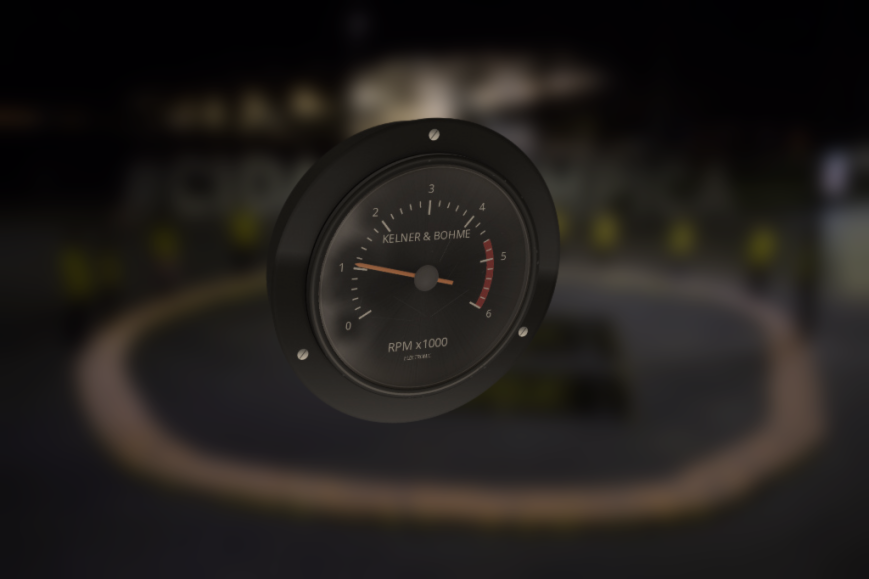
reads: 1100
